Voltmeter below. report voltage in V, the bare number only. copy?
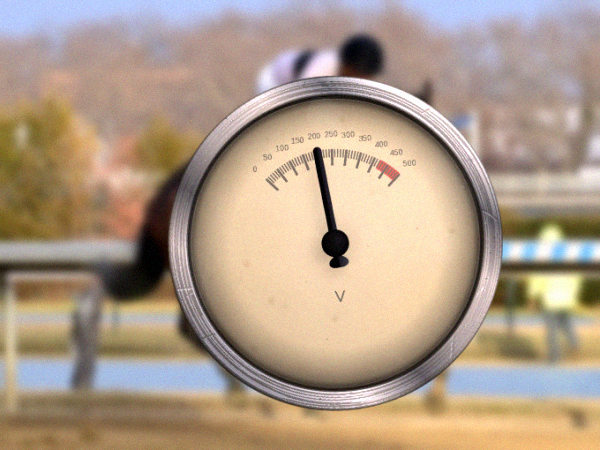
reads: 200
